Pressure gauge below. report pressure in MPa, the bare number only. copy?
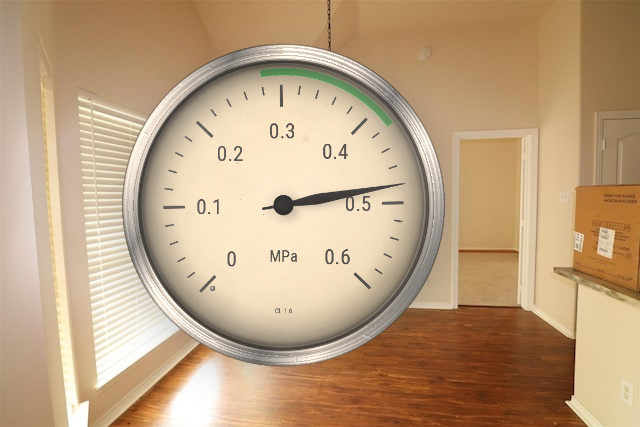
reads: 0.48
